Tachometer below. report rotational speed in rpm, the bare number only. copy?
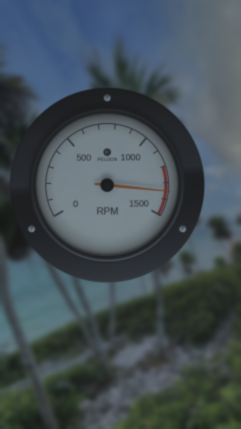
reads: 1350
